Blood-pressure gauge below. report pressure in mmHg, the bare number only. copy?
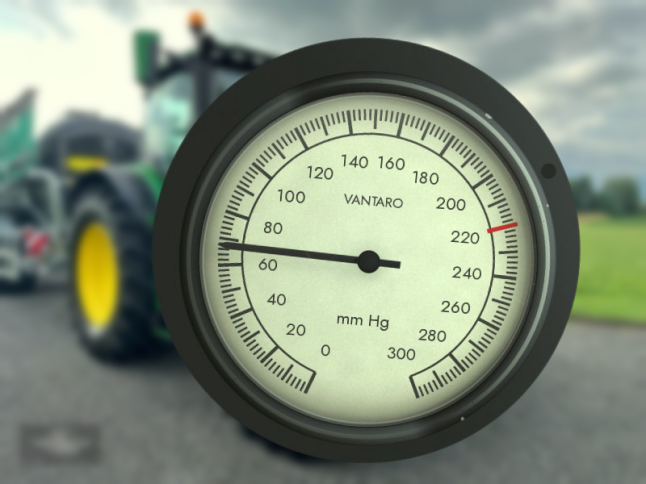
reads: 68
